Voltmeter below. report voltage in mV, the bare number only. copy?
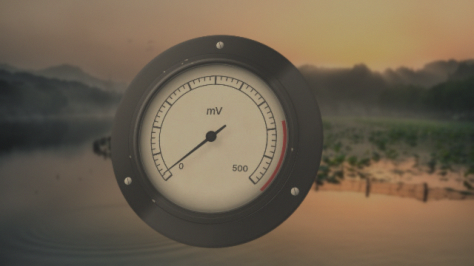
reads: 10
